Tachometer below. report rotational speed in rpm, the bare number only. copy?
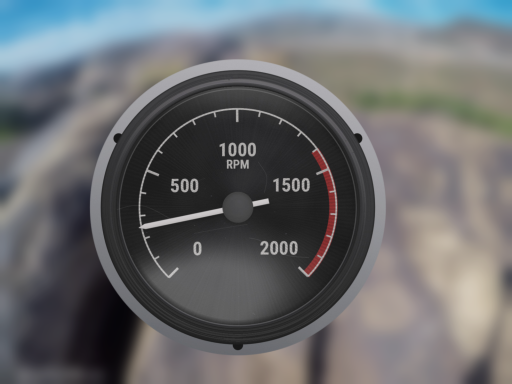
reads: 250
